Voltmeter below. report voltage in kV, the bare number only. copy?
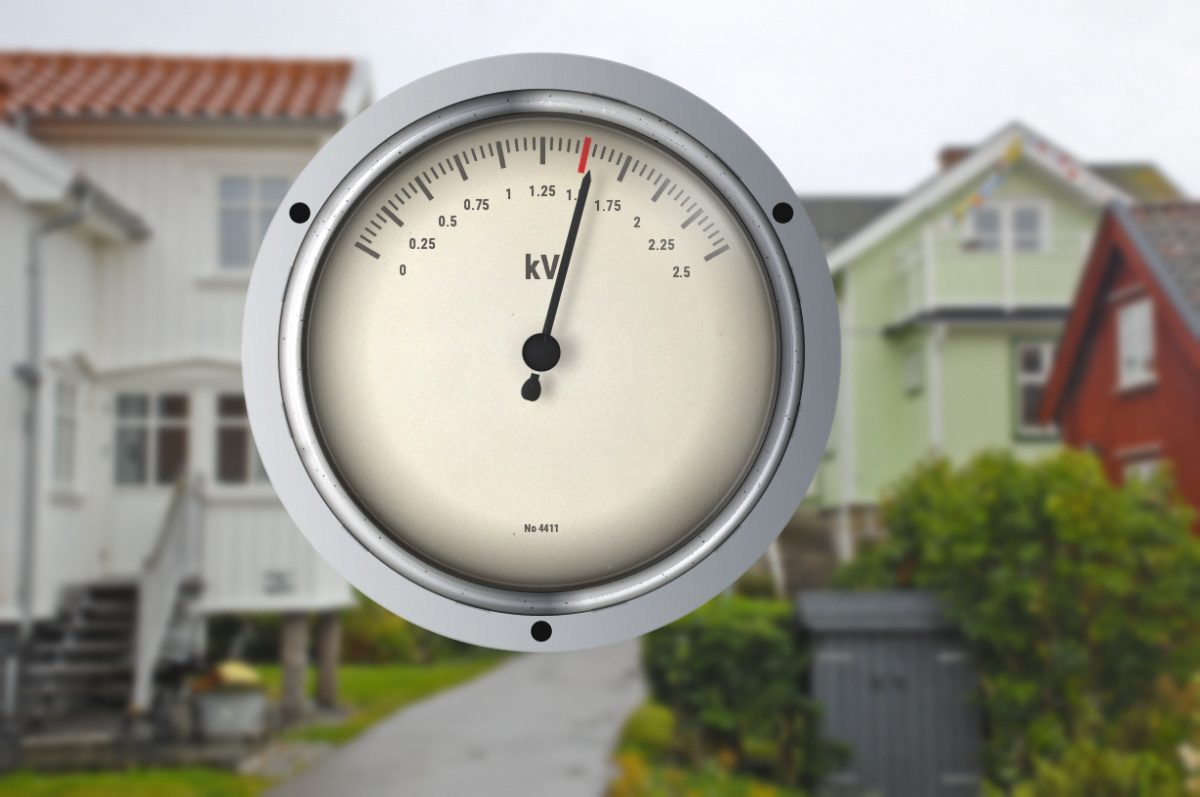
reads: 1.55
